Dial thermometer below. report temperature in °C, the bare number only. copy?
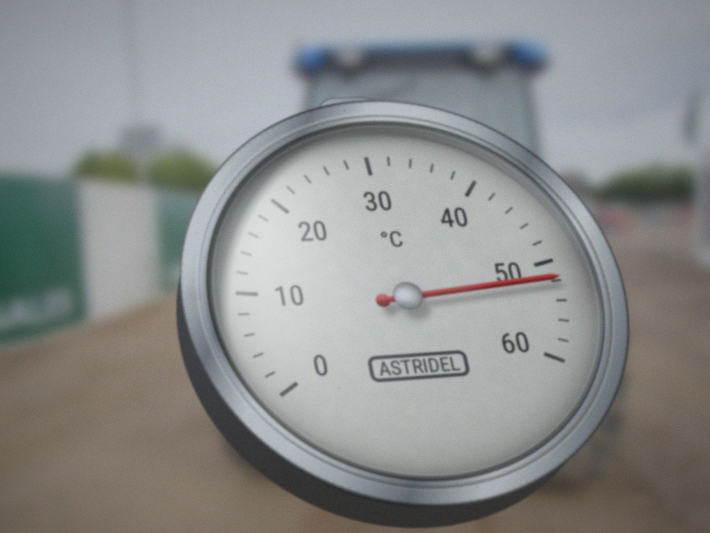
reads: 52
